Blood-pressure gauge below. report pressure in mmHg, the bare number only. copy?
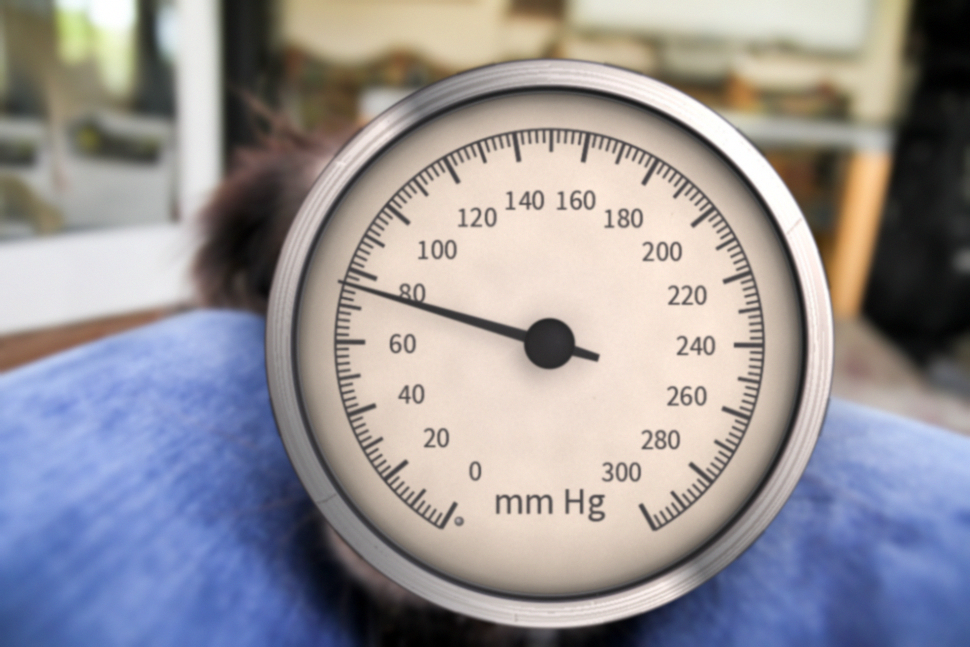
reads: 76
